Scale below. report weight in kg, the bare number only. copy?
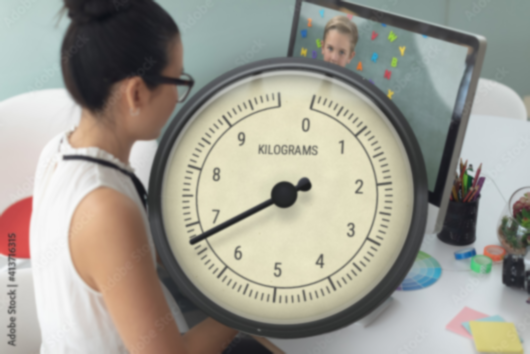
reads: 6.7
